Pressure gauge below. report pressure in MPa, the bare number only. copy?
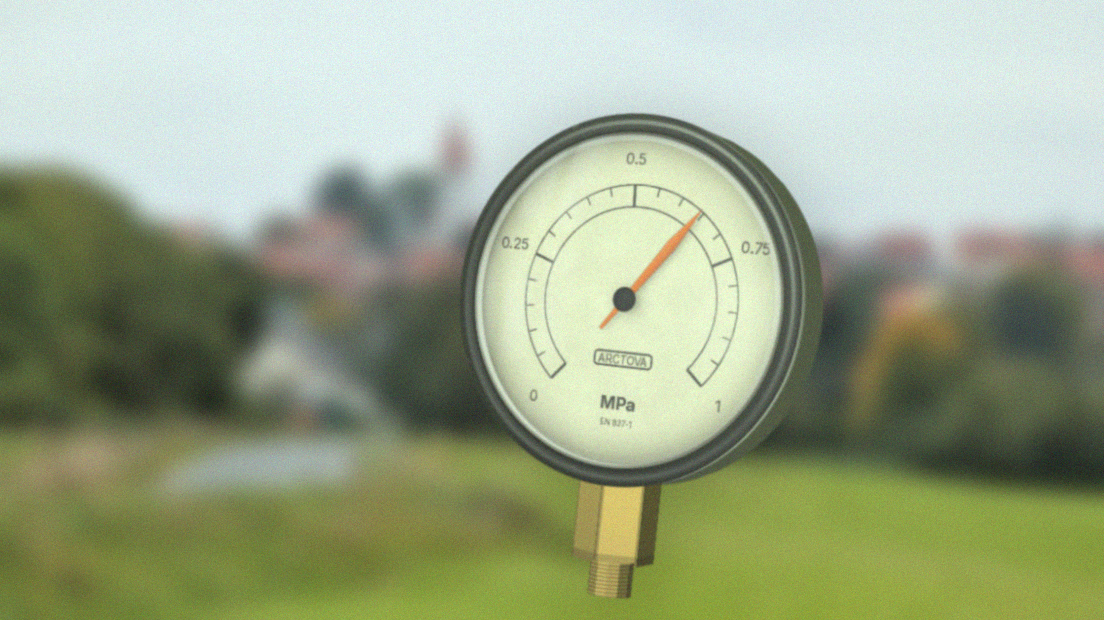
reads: 0.65
